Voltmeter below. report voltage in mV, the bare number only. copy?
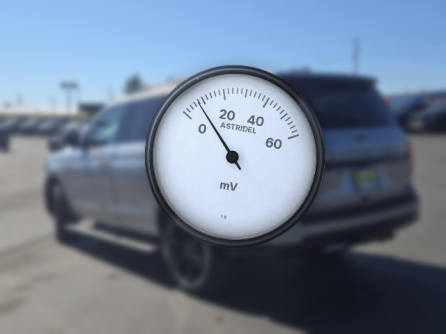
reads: 8
